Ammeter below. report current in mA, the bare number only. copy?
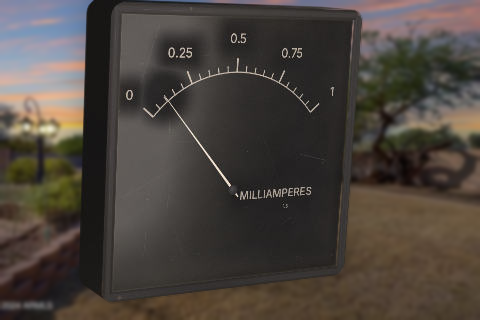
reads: 0.1
